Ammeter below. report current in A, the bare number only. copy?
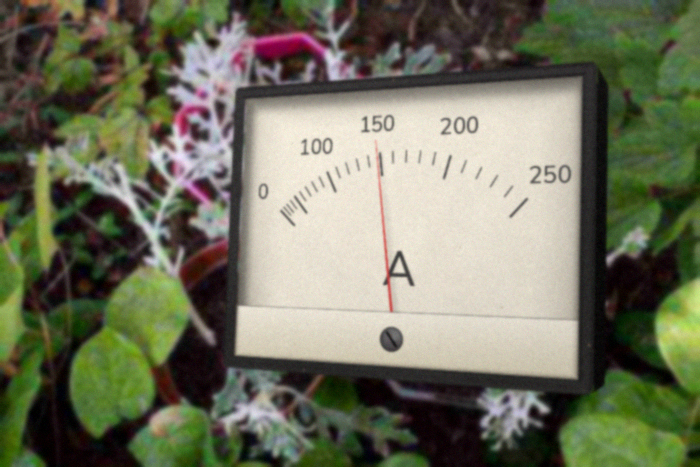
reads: 150
